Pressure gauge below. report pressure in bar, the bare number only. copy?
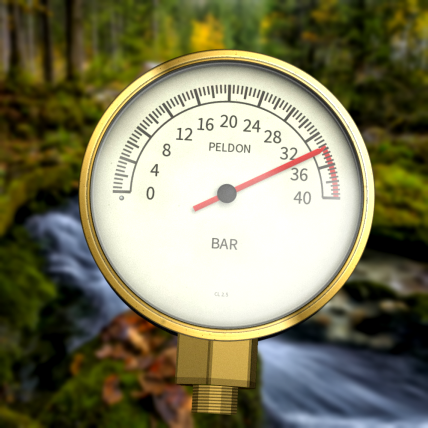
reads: 34
